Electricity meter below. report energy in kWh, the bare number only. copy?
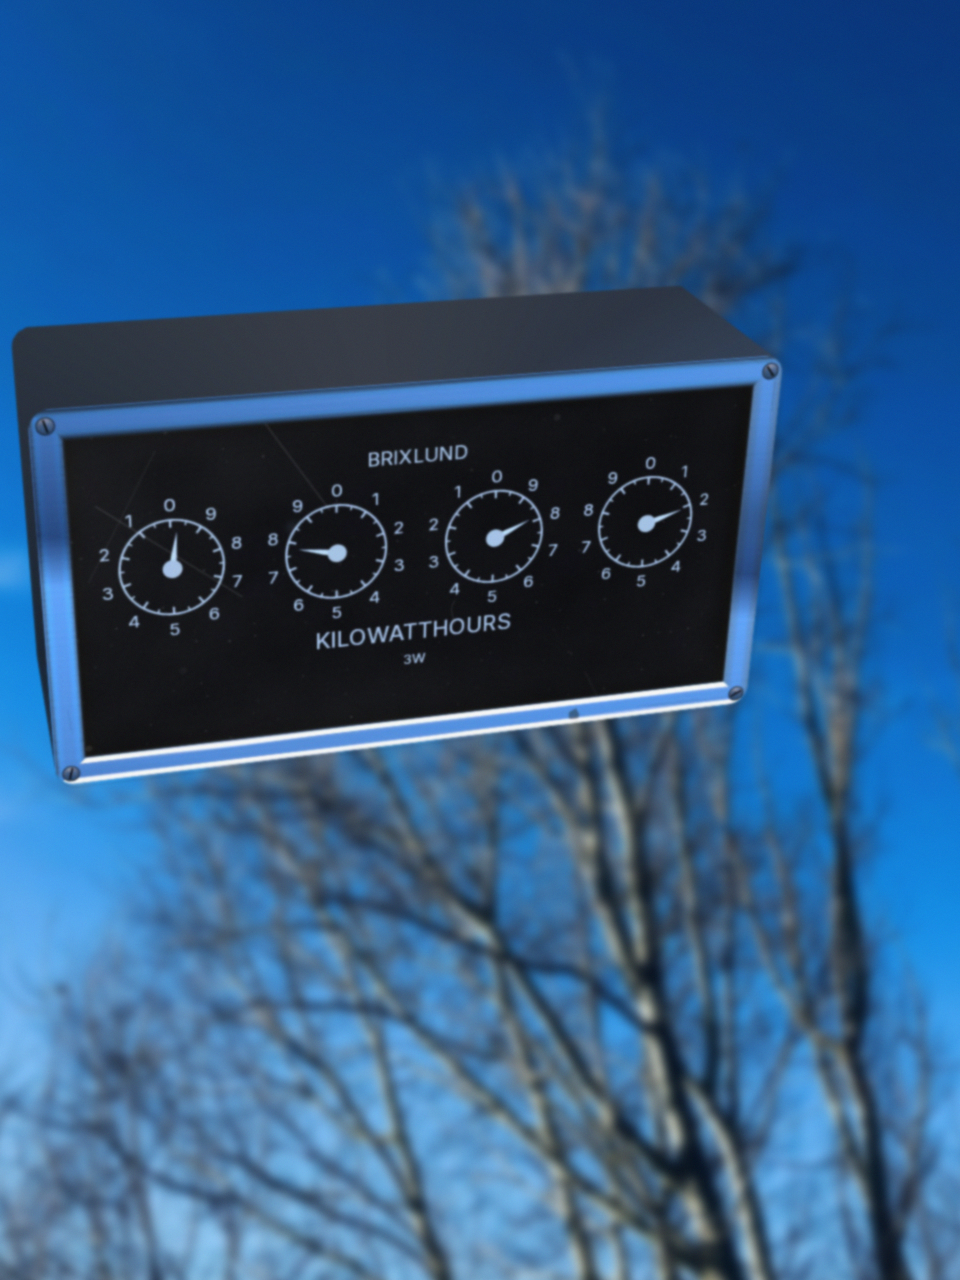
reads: 9782
